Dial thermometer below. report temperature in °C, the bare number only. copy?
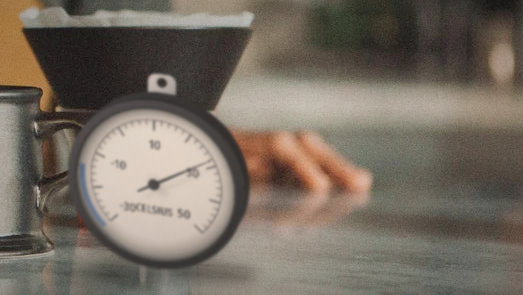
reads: 28
